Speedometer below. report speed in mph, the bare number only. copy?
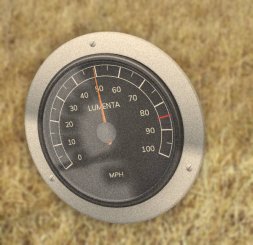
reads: 50
